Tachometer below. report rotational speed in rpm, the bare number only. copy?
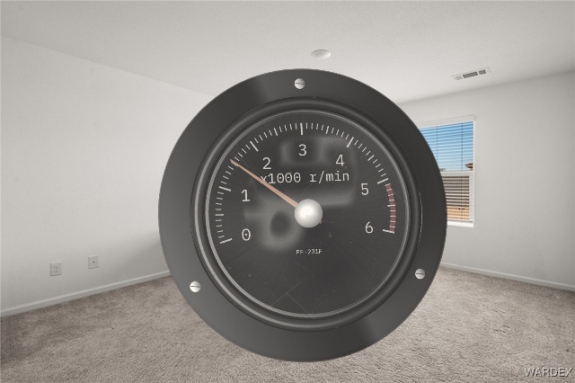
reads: 1500
